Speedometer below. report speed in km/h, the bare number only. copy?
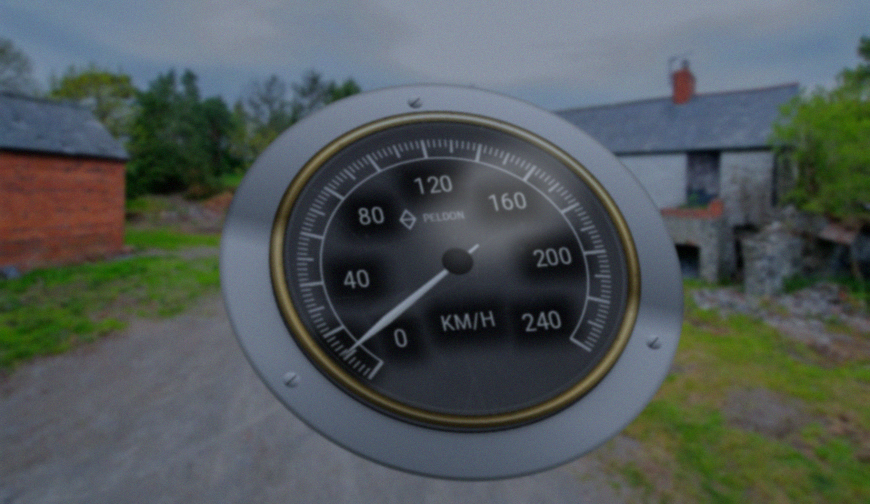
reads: 10
